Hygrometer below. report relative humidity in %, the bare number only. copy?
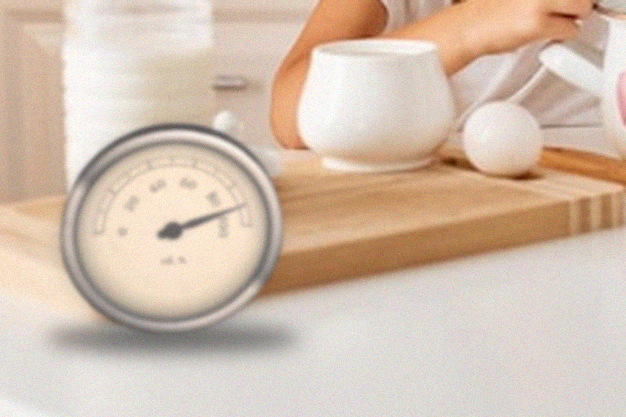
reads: 90
